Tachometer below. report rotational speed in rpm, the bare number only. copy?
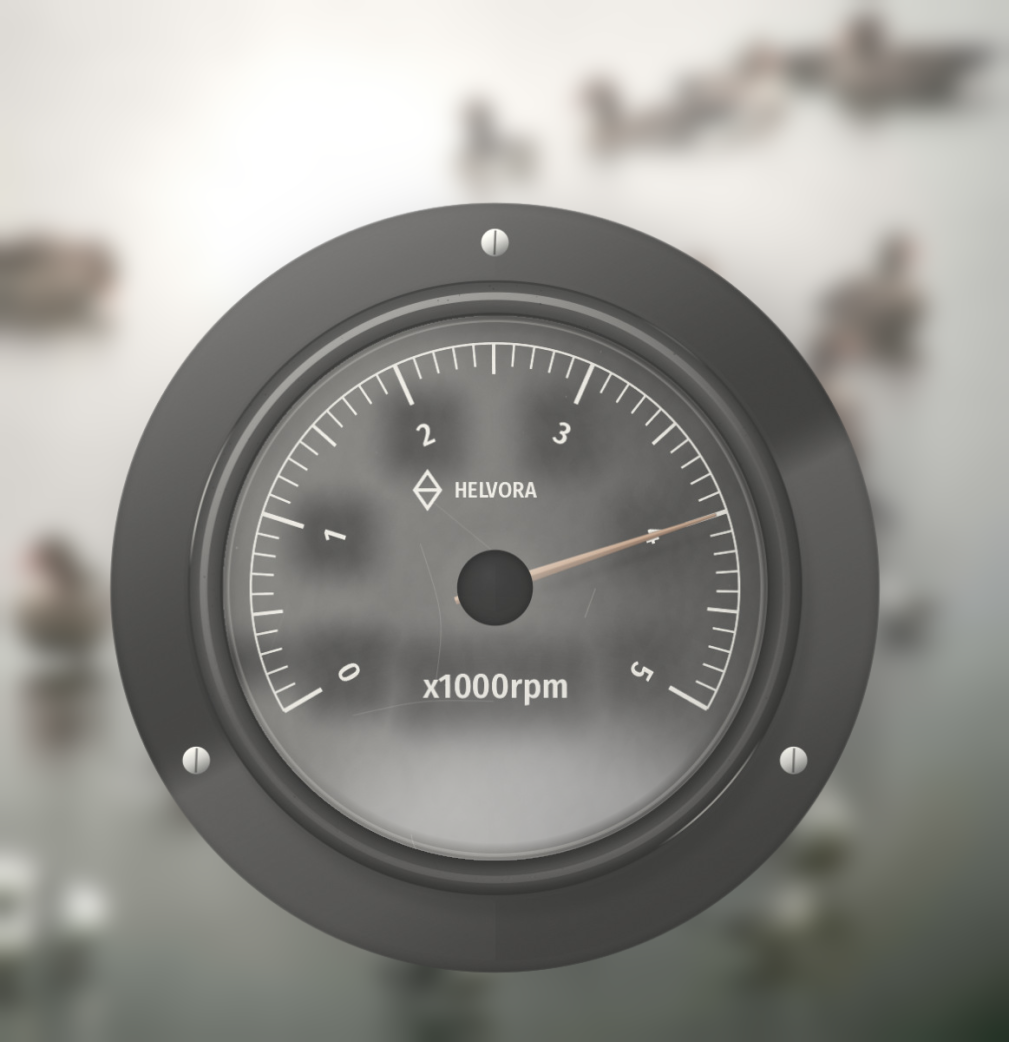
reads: 4000
